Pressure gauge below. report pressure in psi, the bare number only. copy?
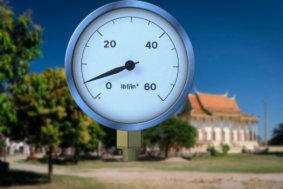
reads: 5
